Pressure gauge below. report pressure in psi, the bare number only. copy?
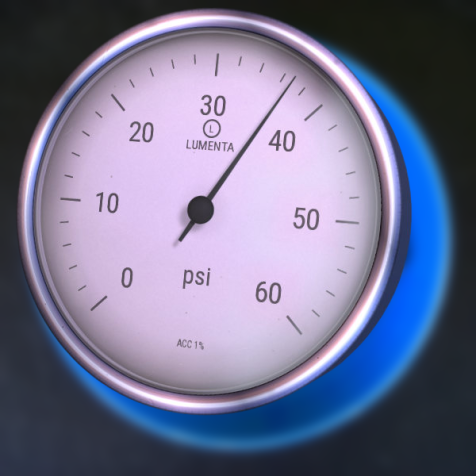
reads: 37
